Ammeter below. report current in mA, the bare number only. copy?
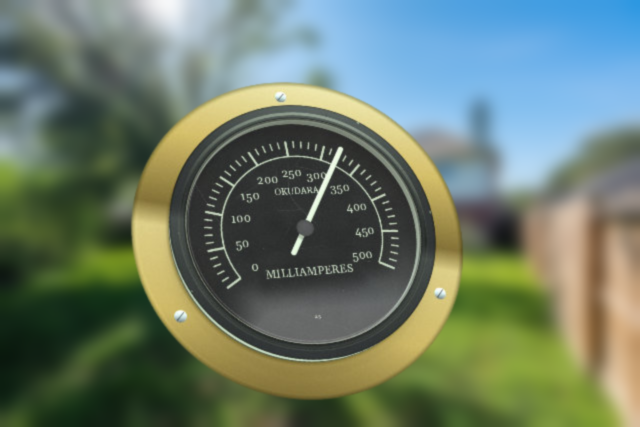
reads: 320
